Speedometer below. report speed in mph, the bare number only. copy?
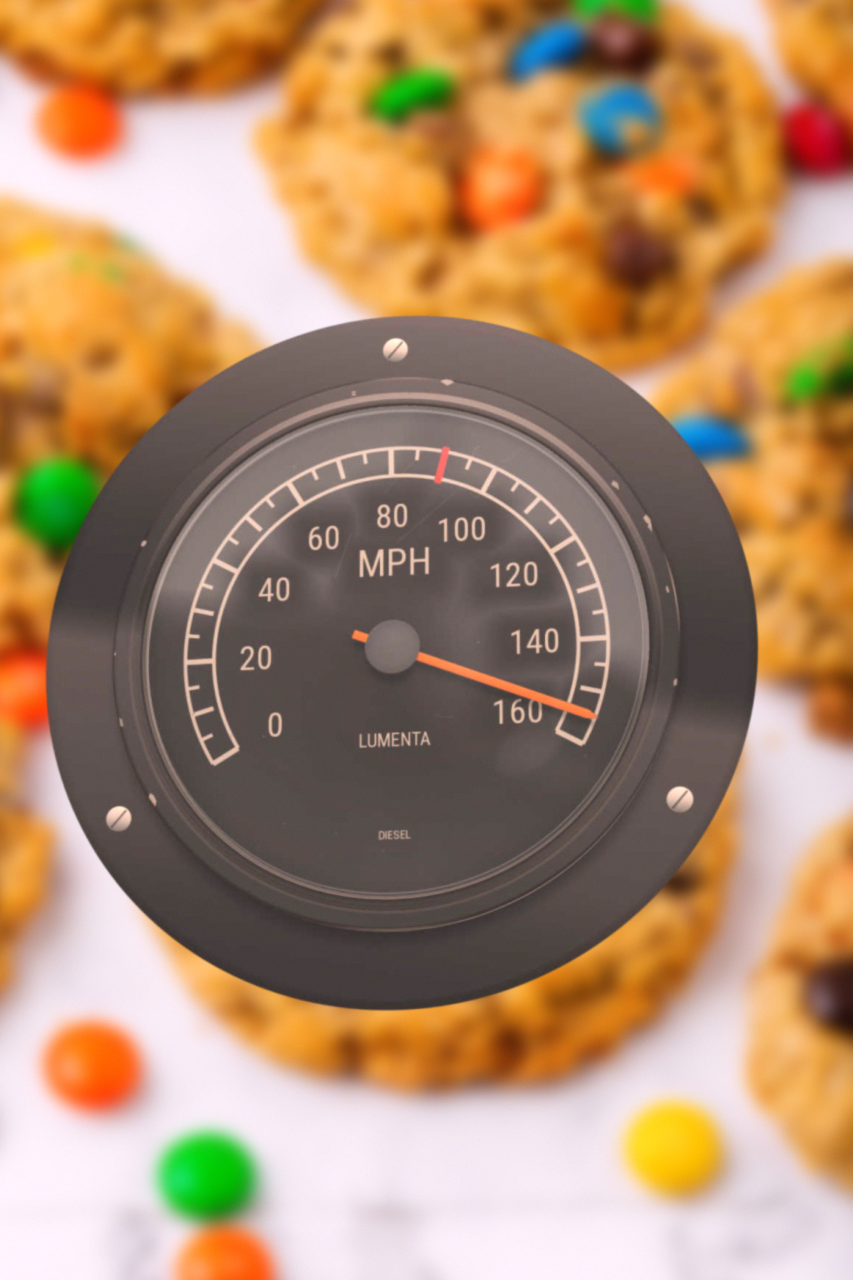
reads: 155
